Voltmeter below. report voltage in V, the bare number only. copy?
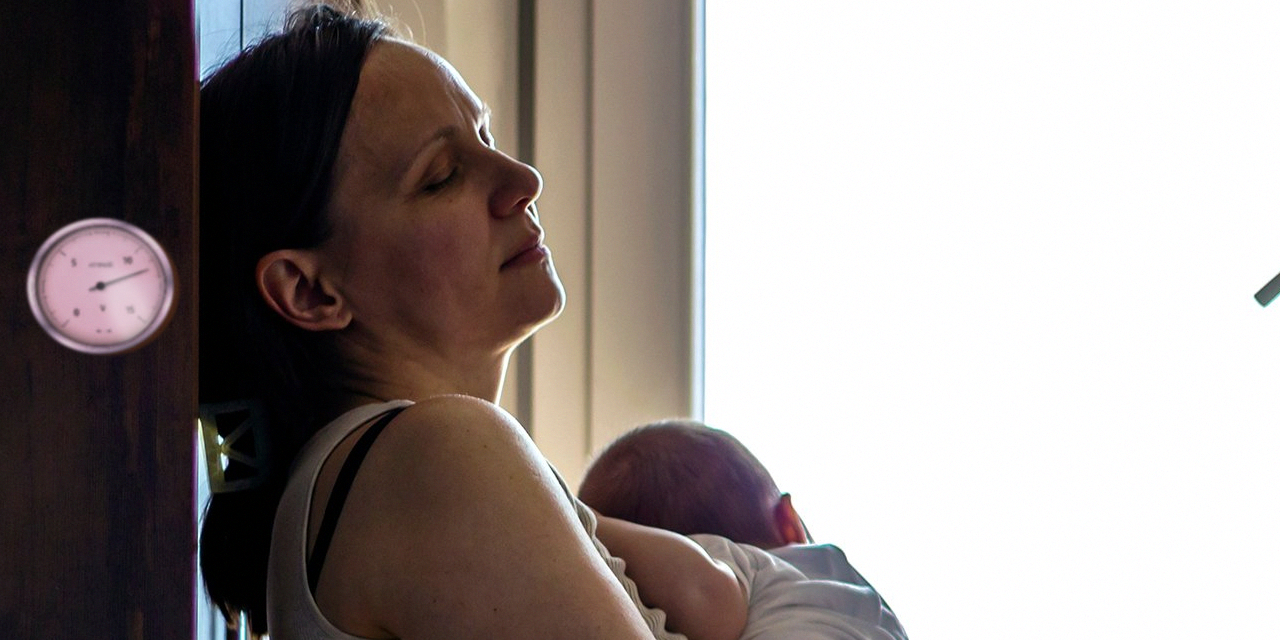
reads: 11.5
